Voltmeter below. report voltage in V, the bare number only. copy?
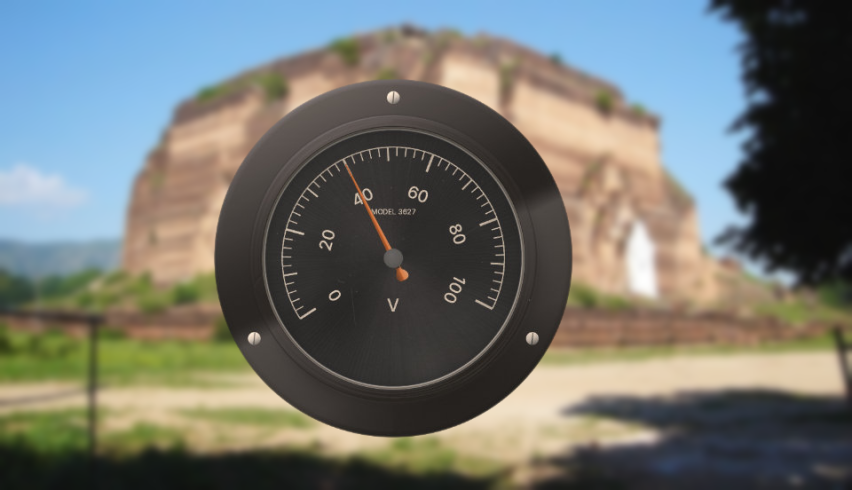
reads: 40
